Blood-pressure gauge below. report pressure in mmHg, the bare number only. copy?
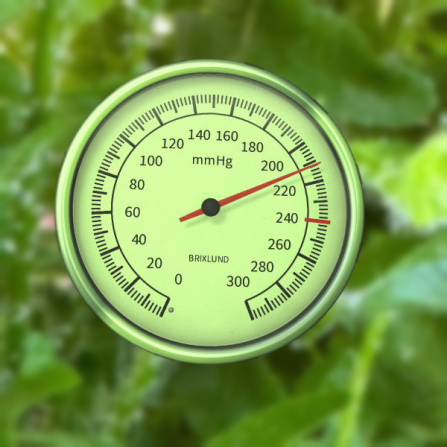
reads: 212
